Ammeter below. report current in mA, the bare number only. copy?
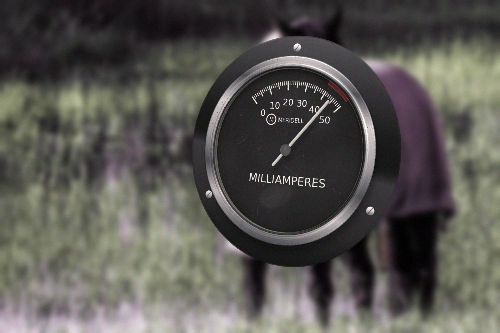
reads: 45
